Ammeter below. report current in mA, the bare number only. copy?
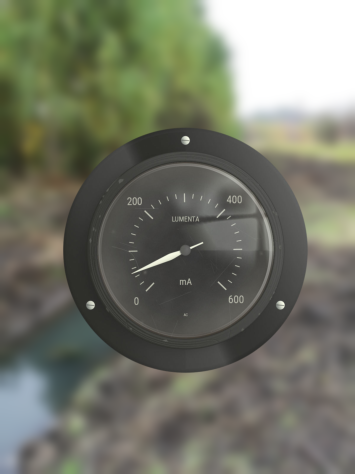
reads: 50
